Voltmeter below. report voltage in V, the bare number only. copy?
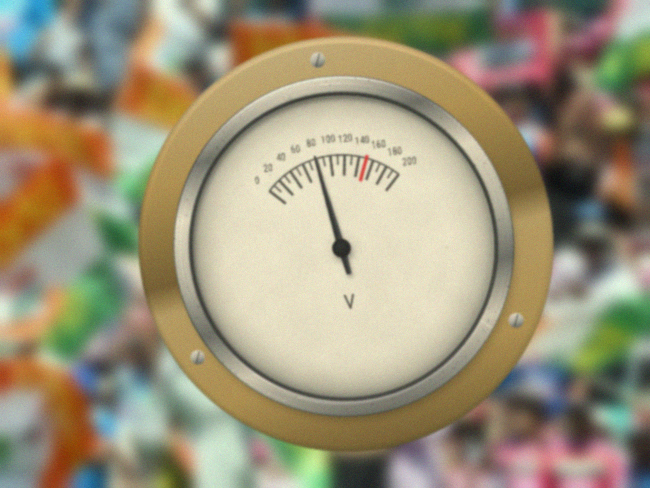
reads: 80
